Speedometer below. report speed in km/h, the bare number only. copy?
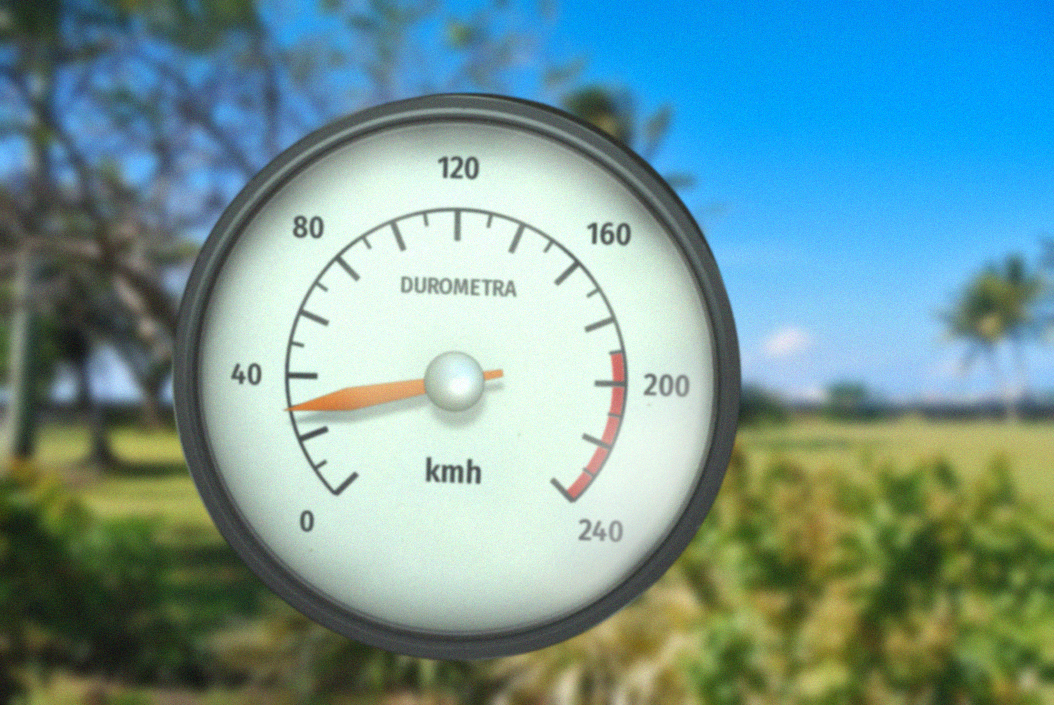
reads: 30
